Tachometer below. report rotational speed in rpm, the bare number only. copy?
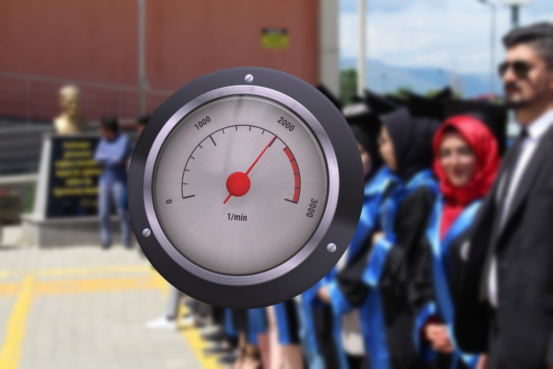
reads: 2000
